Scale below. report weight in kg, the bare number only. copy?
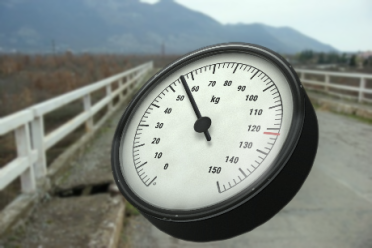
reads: 56
